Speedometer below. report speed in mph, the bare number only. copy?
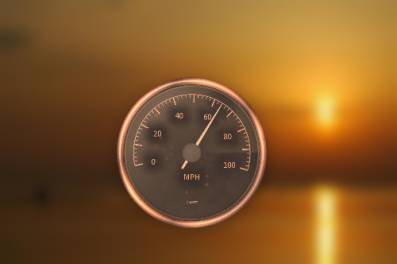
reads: 64
